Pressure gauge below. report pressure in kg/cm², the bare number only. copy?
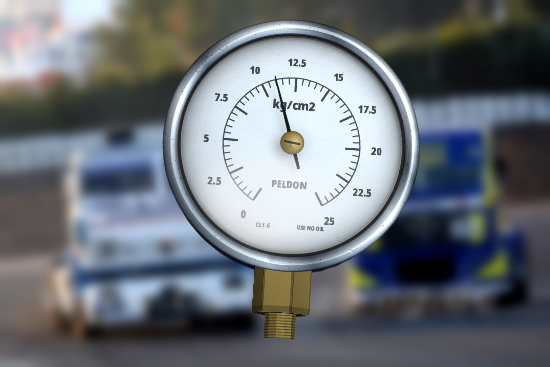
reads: 11
